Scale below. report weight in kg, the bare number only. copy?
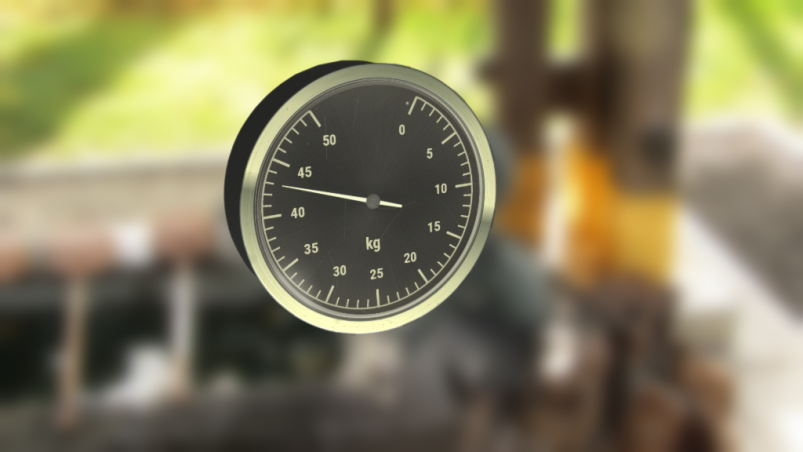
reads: 43
